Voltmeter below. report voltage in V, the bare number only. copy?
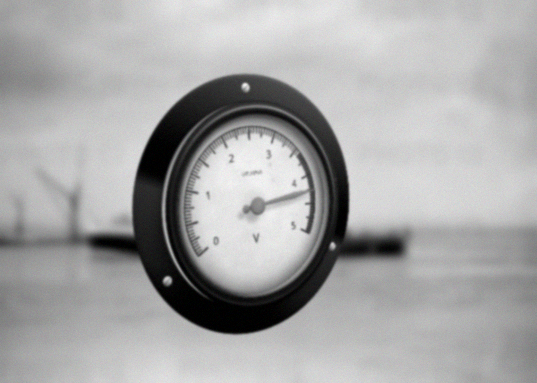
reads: 4.25
